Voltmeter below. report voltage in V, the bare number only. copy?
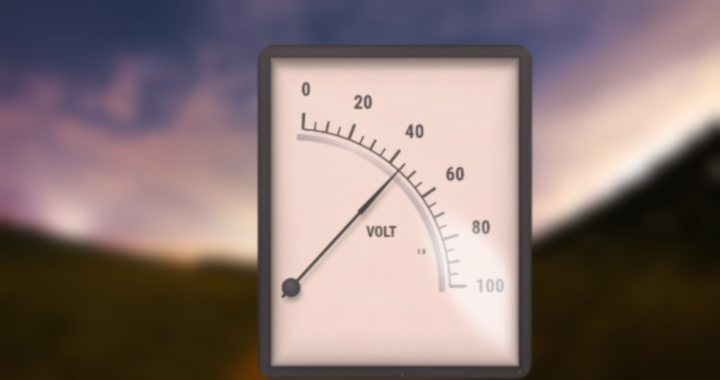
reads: 45
